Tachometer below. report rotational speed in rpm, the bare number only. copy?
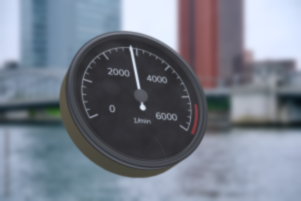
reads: 2800
